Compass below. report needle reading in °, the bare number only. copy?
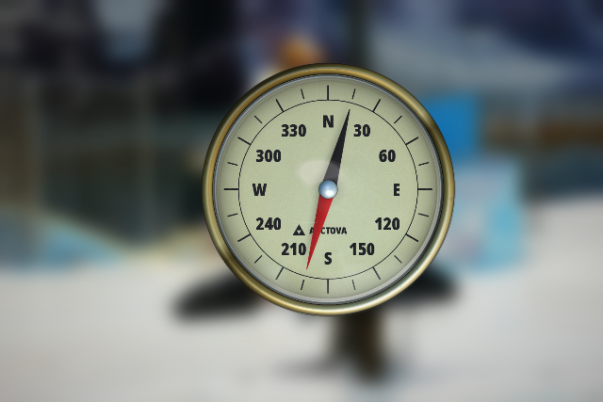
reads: 195
